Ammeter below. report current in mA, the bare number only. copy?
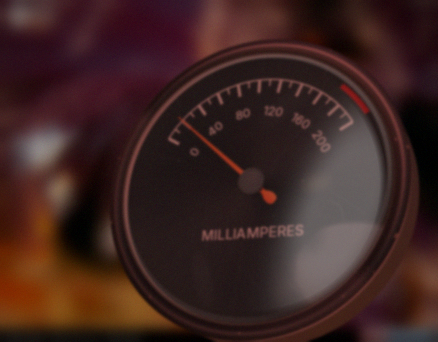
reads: 20
